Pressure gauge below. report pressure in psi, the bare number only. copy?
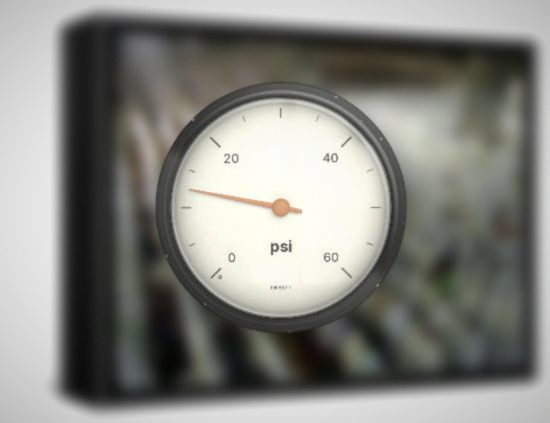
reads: 12.5
